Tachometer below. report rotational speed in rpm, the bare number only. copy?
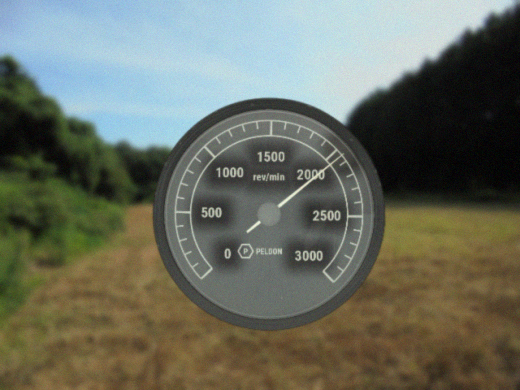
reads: 2050
